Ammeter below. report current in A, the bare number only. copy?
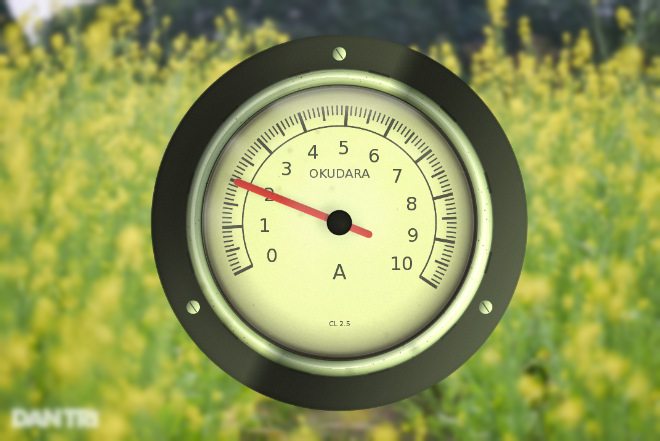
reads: 2
